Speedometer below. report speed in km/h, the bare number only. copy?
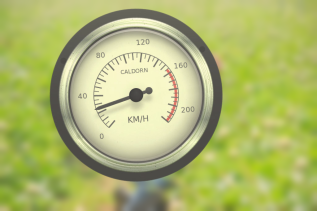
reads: 25
